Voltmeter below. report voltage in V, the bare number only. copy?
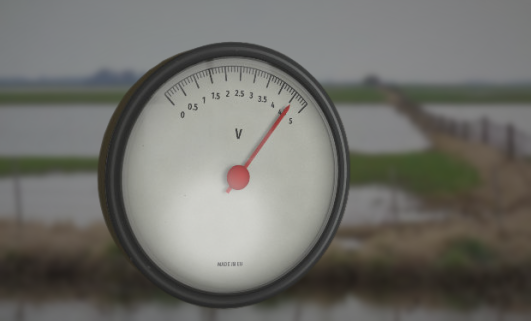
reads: 4.5
